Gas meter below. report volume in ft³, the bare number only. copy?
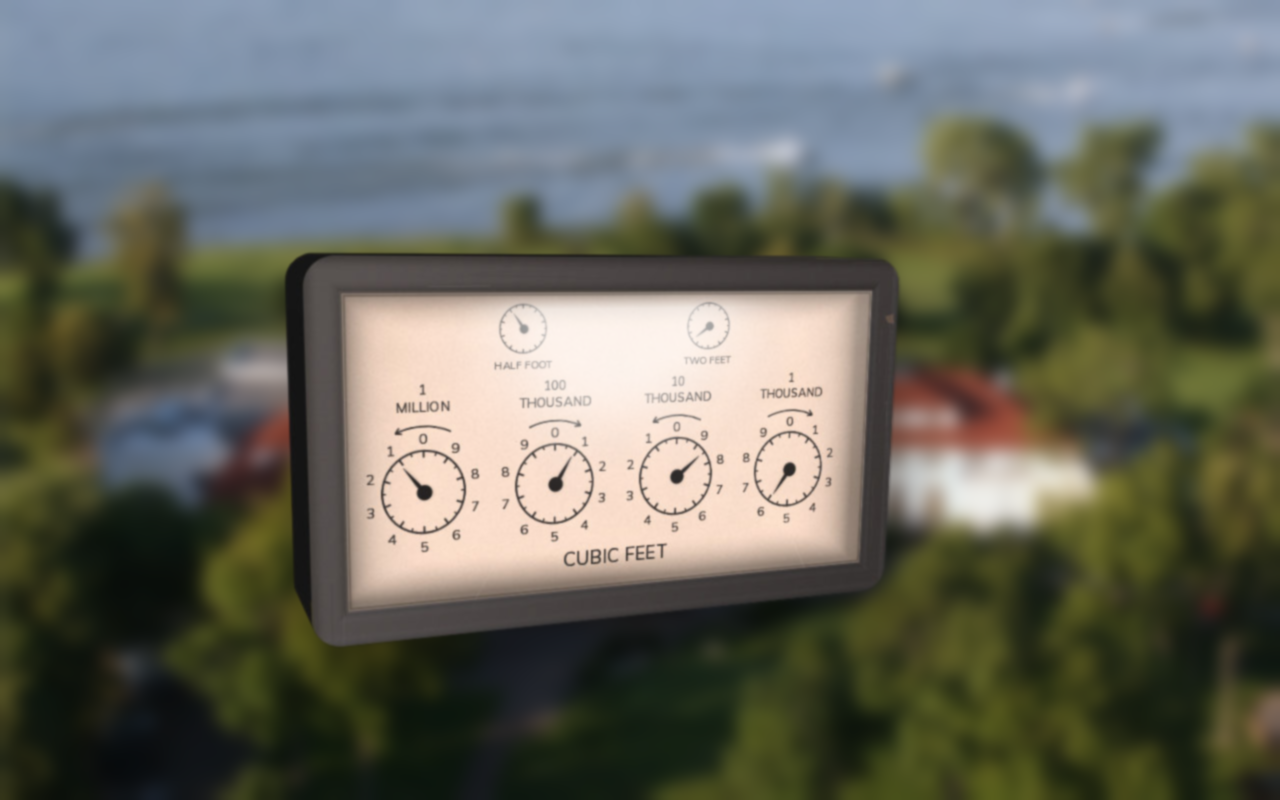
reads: 108600
